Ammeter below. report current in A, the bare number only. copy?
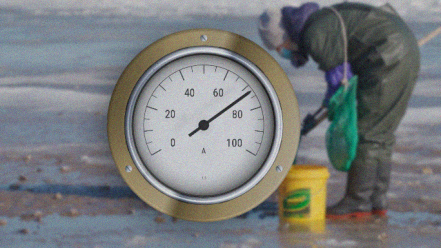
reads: 72.5
